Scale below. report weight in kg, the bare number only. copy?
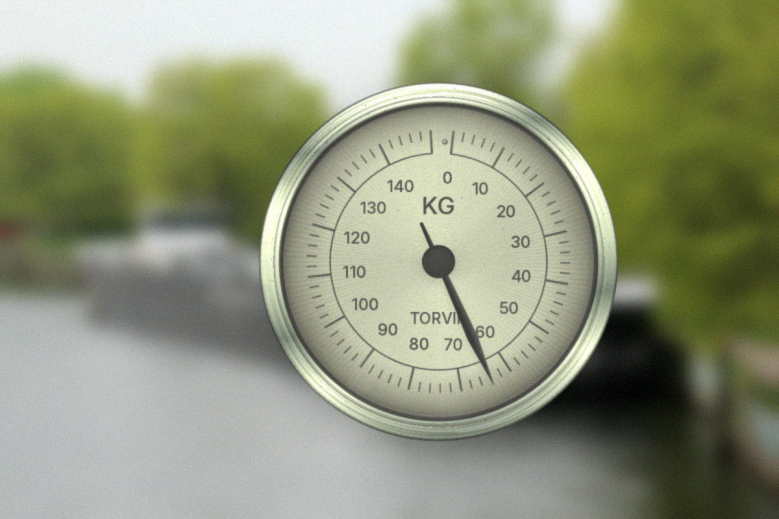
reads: 64
